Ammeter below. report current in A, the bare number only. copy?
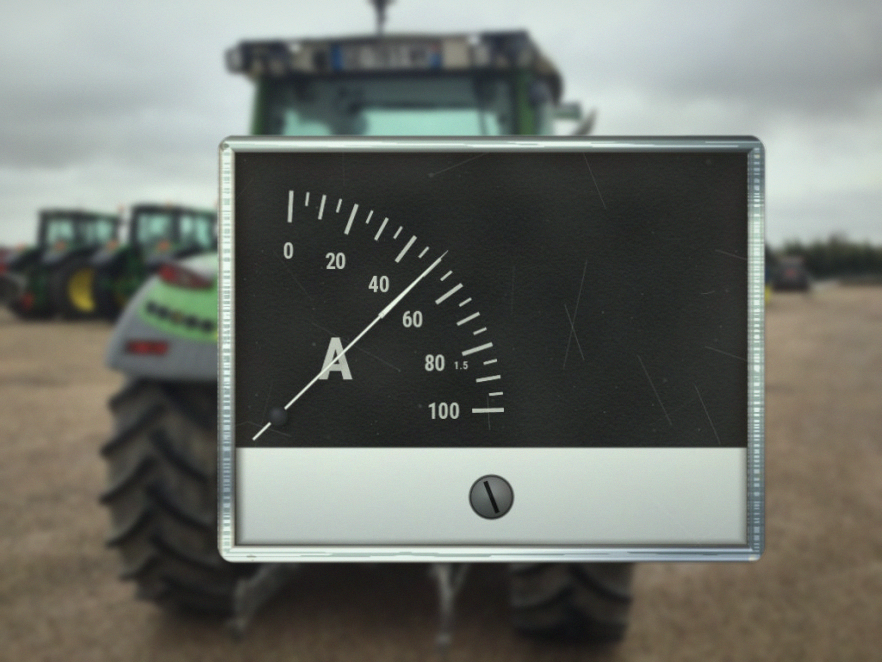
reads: 50
